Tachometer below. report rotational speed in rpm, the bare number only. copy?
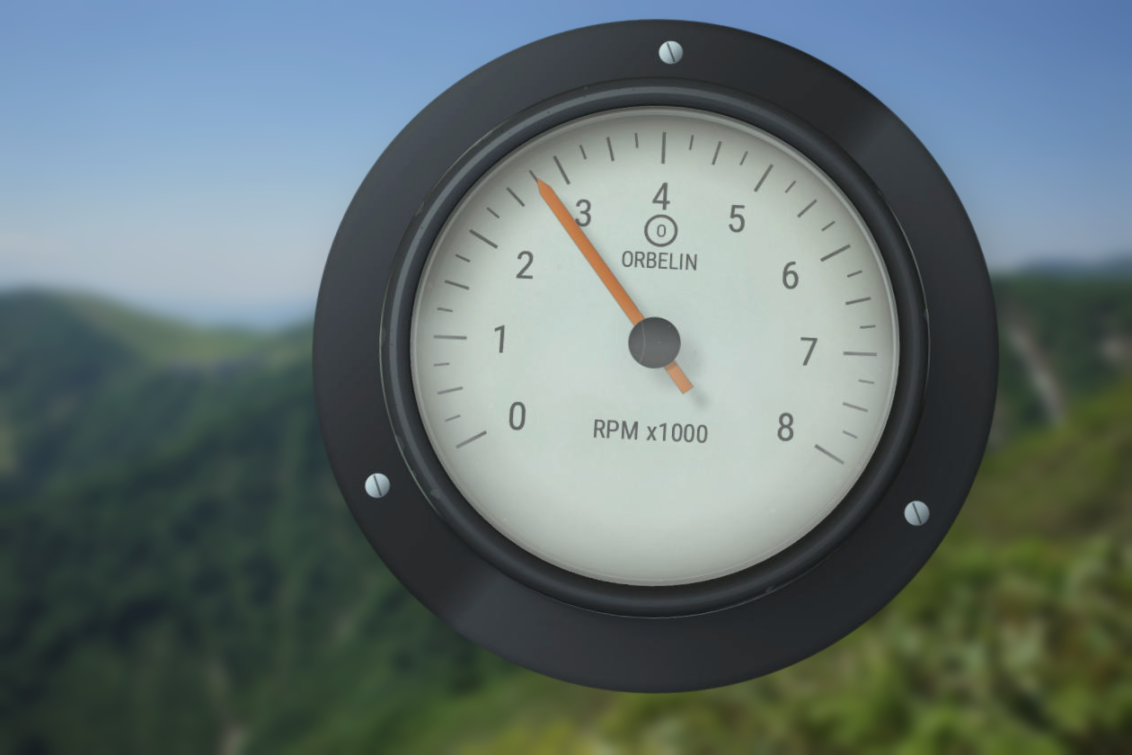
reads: 2750
